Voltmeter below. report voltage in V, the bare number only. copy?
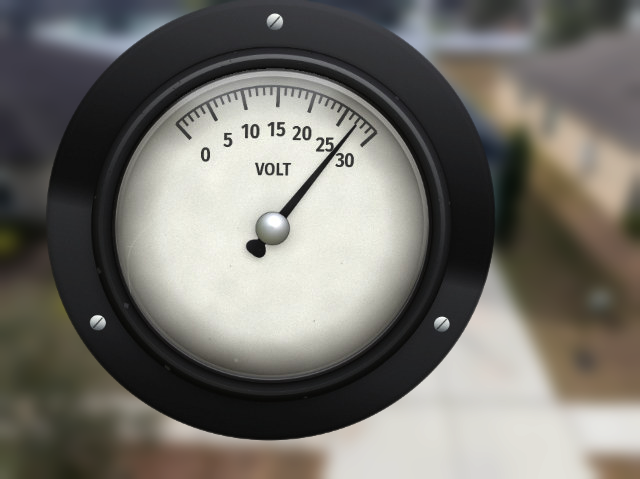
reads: 27
